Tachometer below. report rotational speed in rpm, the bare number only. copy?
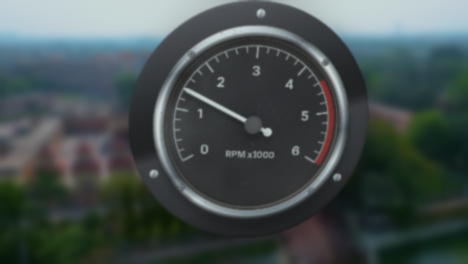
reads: 1400
